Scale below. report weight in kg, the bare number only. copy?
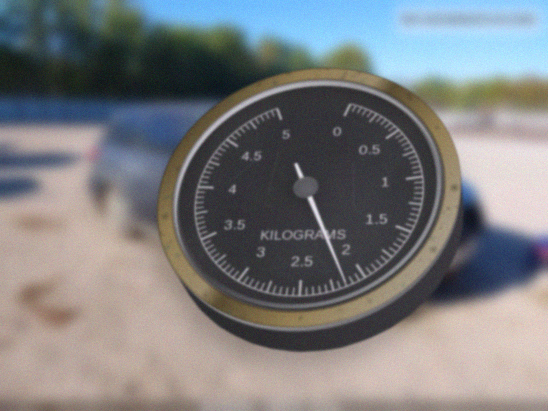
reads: 2.15
